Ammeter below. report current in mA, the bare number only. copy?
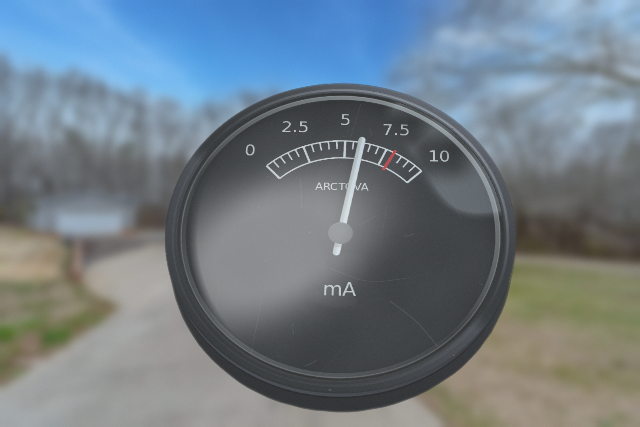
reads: 6
